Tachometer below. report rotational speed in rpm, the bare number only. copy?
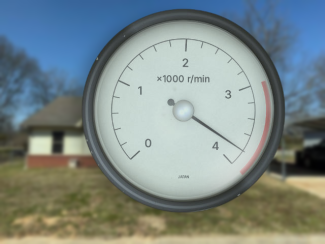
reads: 3800
